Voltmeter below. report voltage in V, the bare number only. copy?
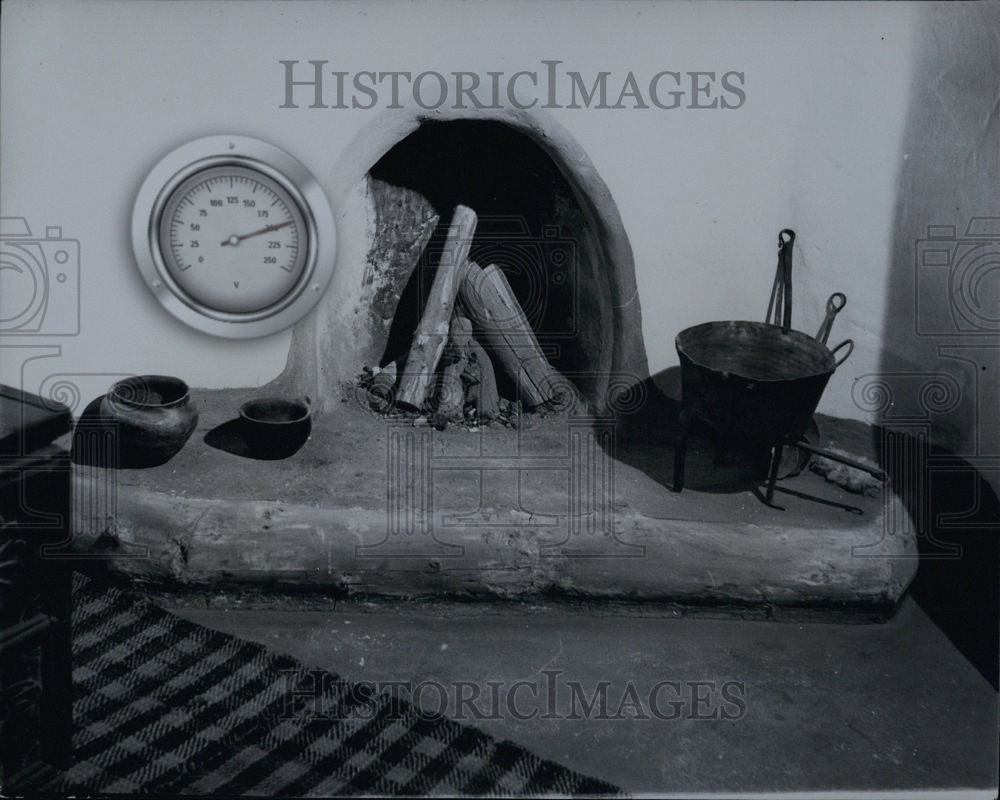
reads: 200
